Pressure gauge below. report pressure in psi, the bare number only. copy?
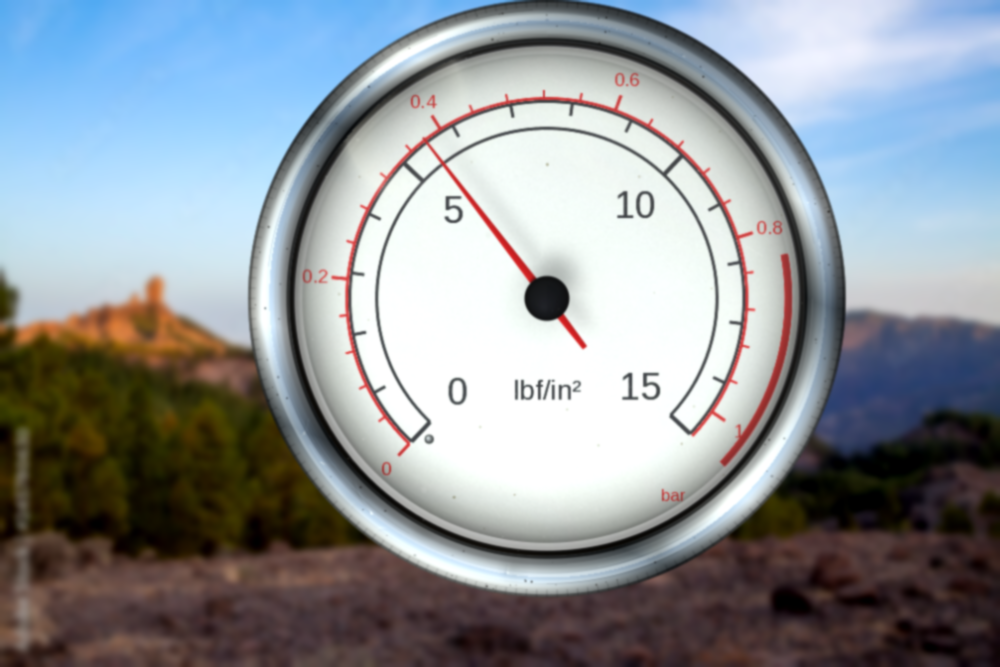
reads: 5.5
